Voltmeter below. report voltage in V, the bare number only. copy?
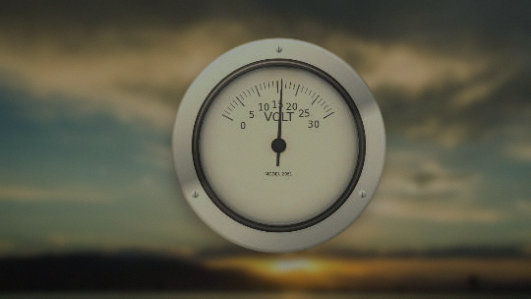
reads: 16
